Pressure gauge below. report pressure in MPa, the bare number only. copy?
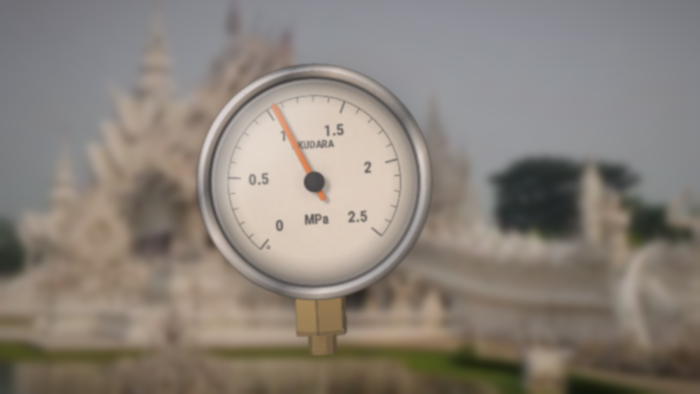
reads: 1.05
